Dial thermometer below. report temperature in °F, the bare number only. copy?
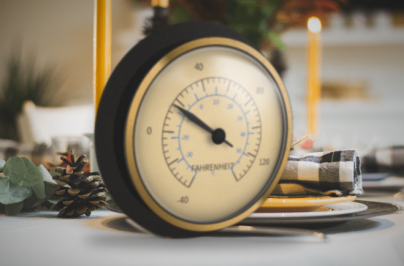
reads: 16
